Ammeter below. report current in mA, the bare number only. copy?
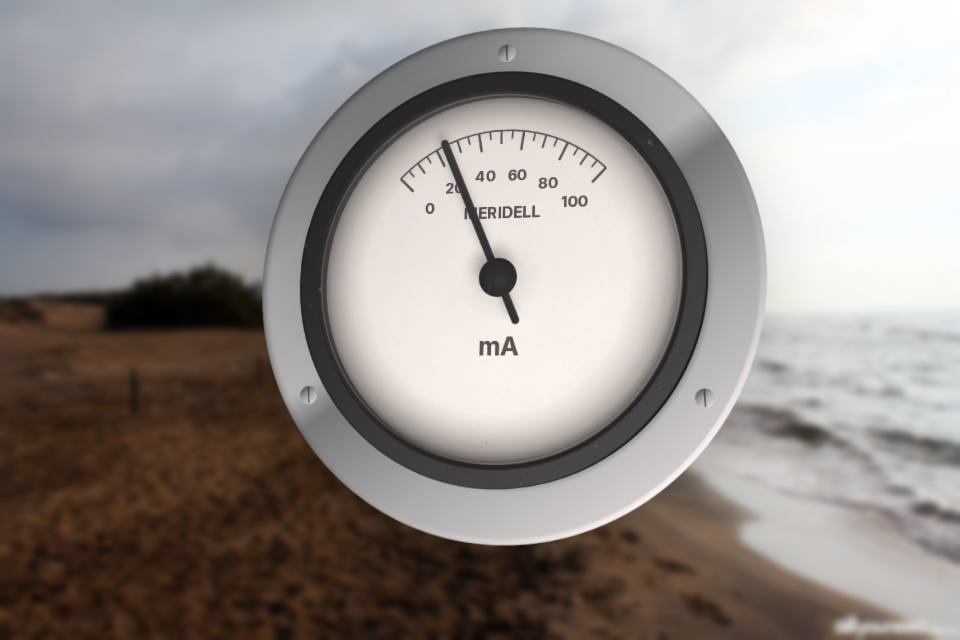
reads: 25
